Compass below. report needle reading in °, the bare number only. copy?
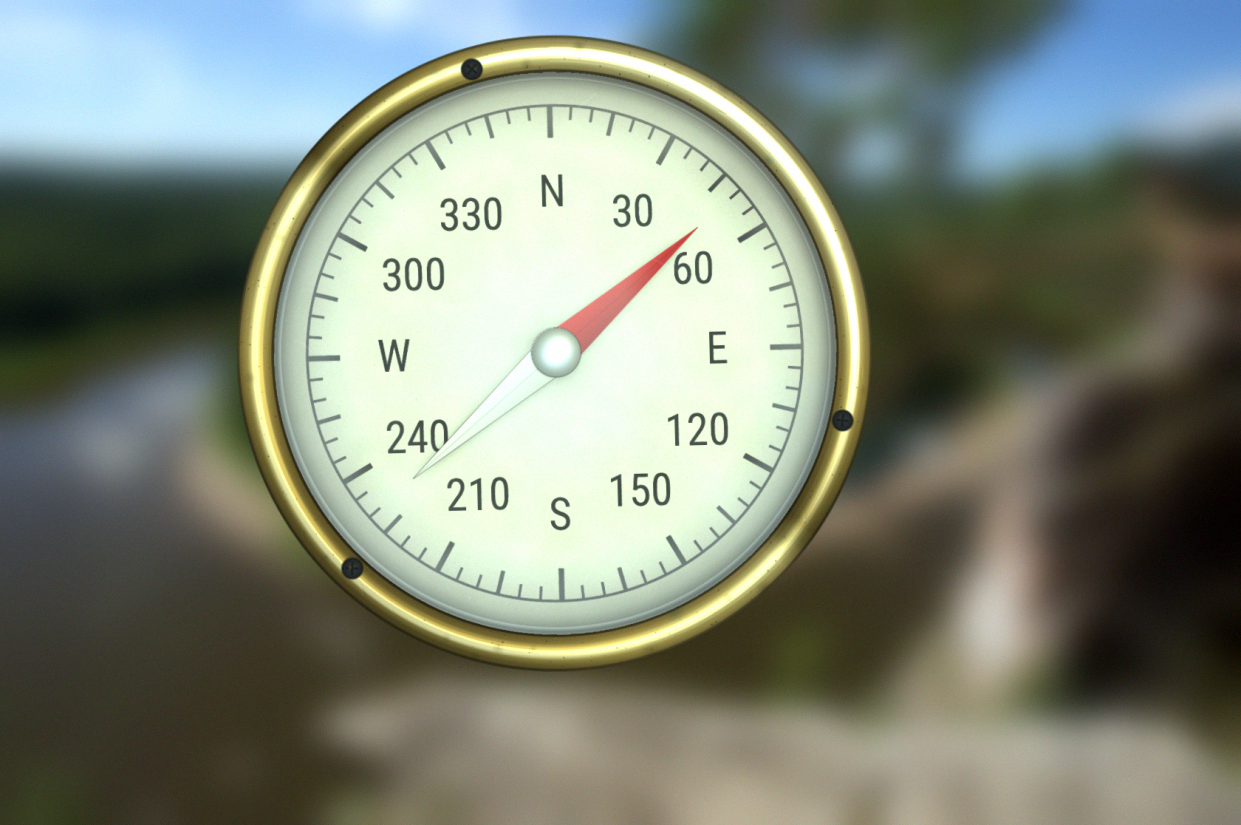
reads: 50
